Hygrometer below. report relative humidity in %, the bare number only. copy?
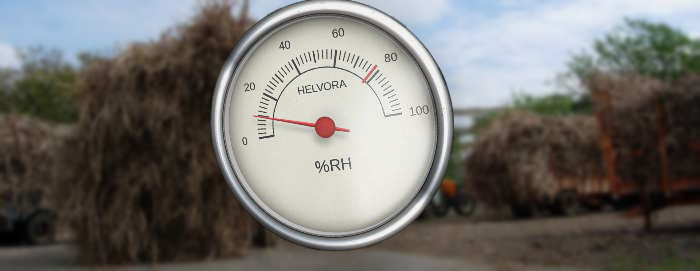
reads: 10
